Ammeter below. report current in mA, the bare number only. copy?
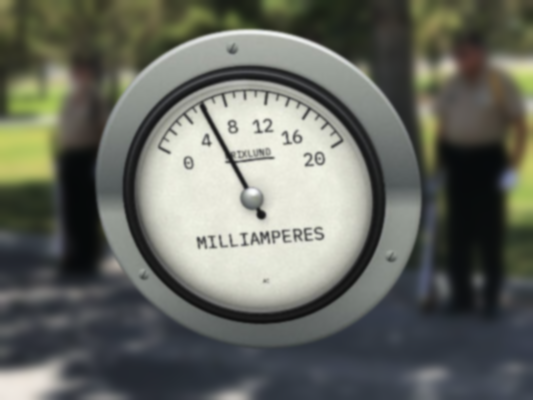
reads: 6
